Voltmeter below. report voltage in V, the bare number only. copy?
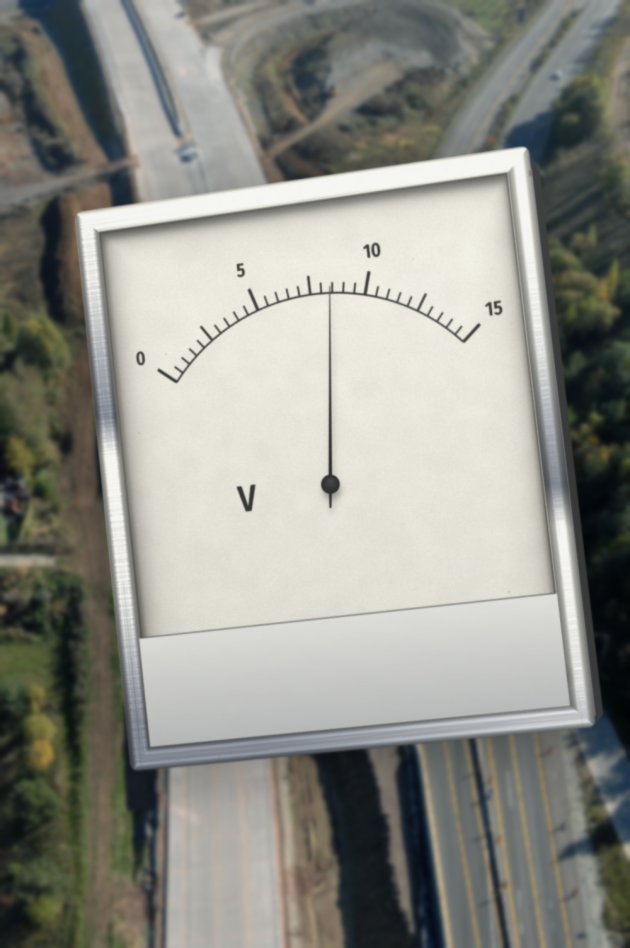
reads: 8.5
